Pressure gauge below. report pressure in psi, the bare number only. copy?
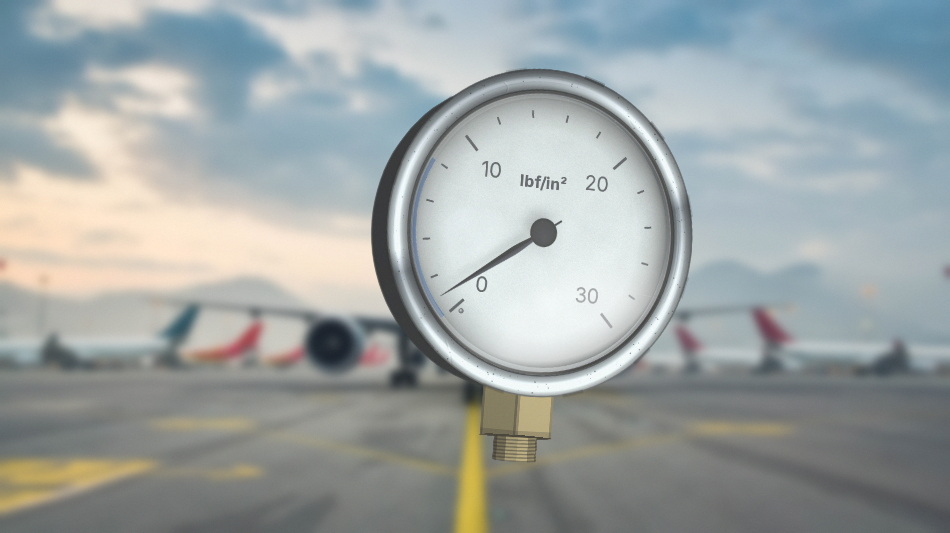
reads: 1
